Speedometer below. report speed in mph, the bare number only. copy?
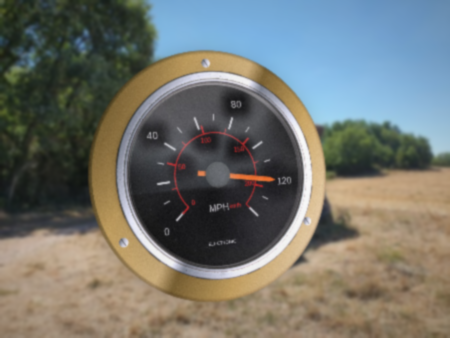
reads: 120
